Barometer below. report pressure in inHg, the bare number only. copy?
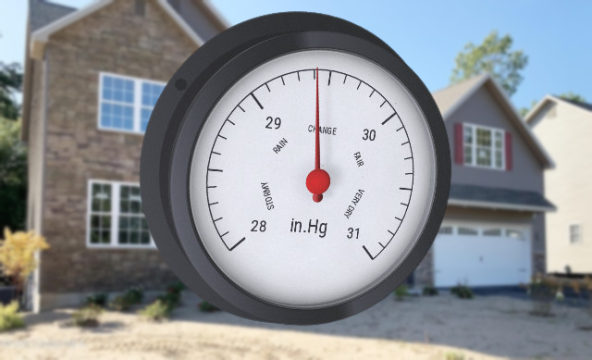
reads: 29.4
